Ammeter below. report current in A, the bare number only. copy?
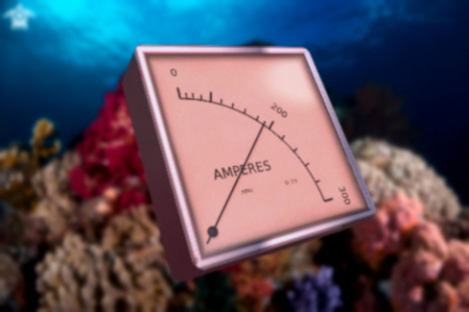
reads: 190
